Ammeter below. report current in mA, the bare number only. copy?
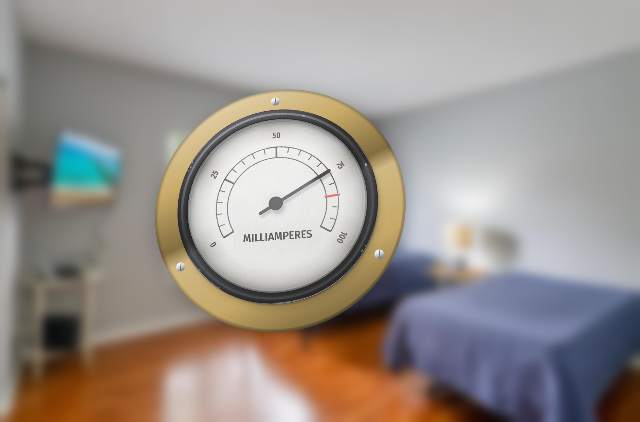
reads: 75
